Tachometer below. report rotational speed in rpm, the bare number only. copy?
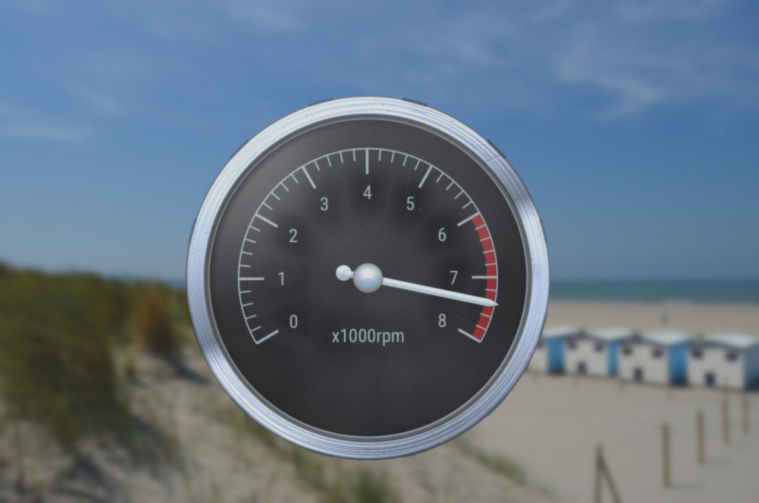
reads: 7400
